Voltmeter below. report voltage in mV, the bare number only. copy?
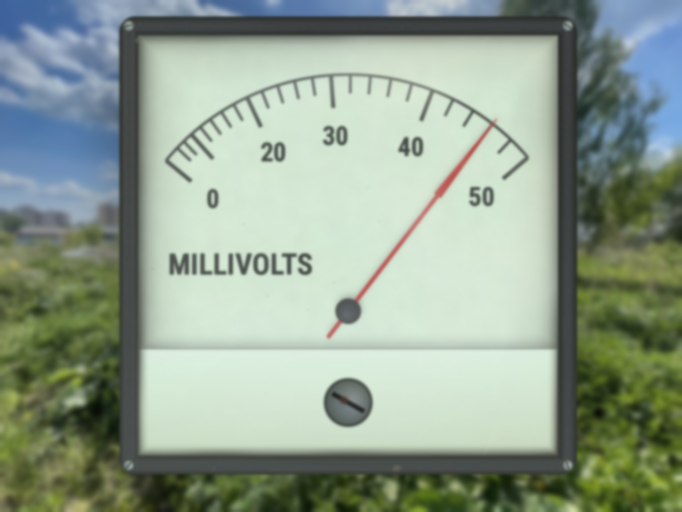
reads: 46
